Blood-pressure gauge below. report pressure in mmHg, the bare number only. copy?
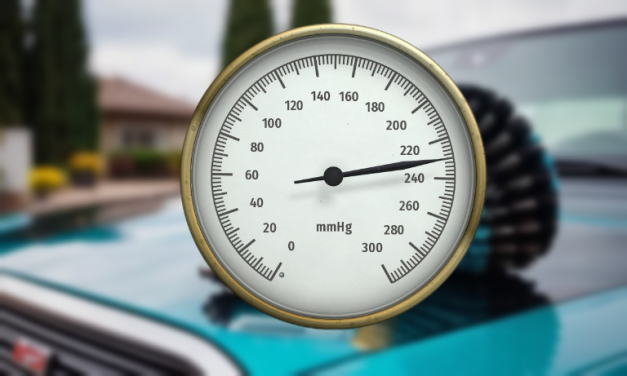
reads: 230
